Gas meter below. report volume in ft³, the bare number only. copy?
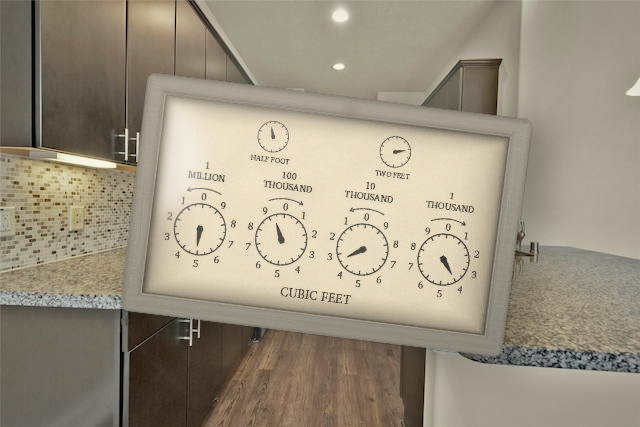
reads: 493400
